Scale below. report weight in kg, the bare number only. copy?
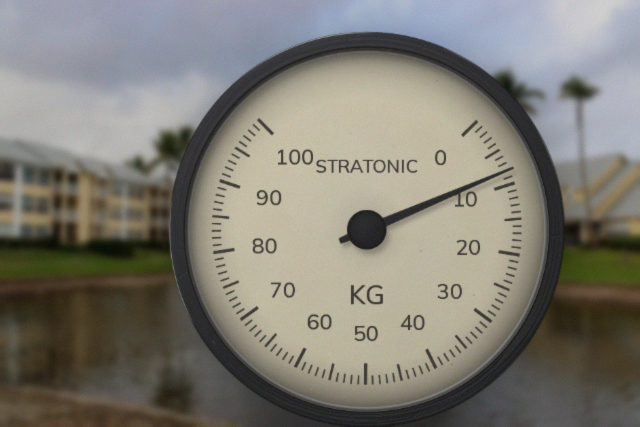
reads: 8
